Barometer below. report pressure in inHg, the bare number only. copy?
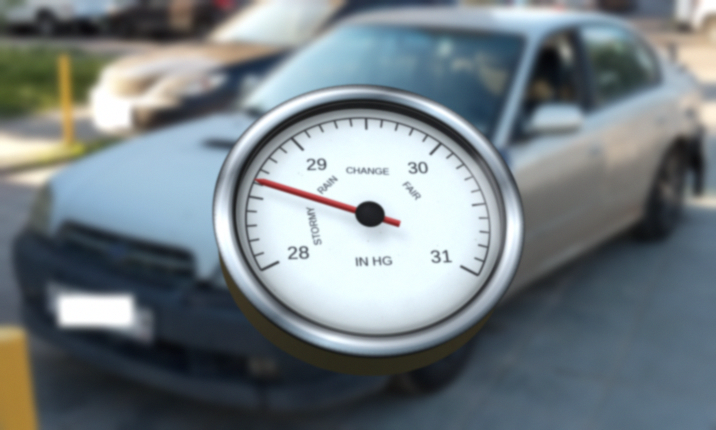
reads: 28.6
